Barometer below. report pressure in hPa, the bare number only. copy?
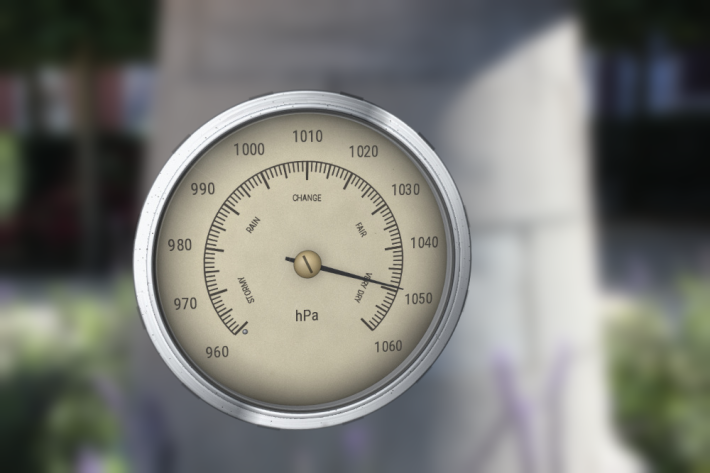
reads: 1049
